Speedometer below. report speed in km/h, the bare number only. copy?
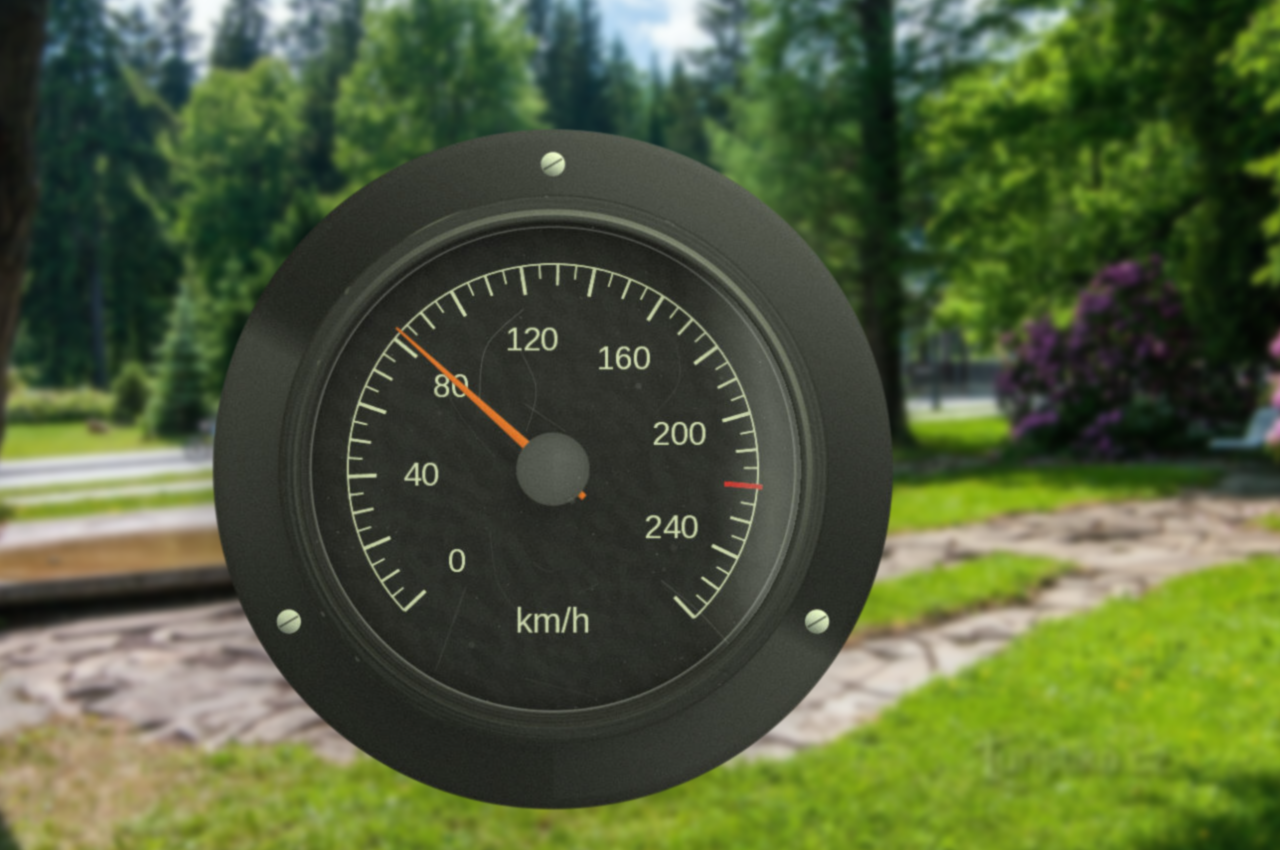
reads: 82.5
